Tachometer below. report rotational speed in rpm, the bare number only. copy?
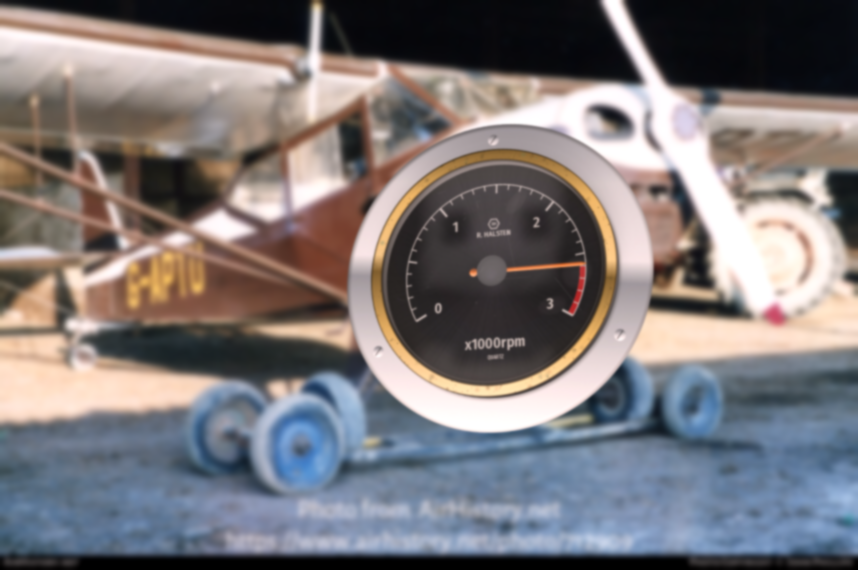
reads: 2600
